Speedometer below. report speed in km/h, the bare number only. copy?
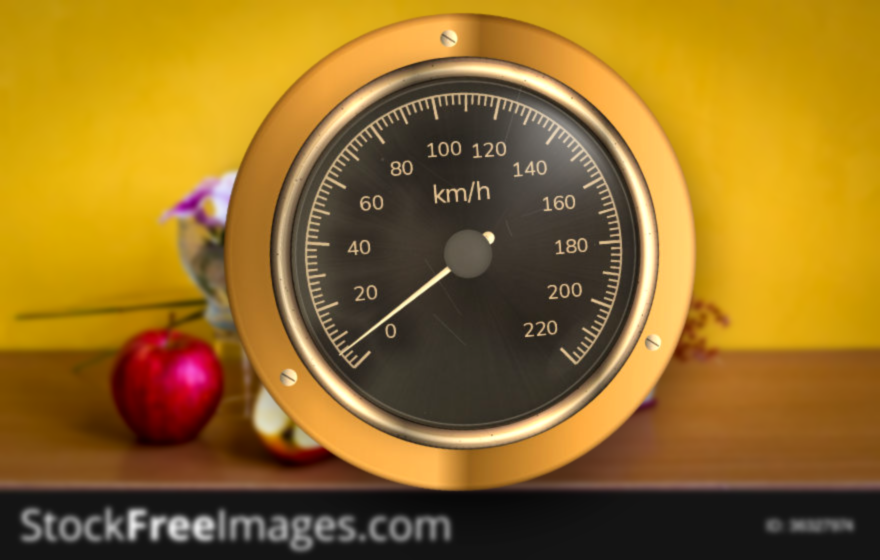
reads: 6
